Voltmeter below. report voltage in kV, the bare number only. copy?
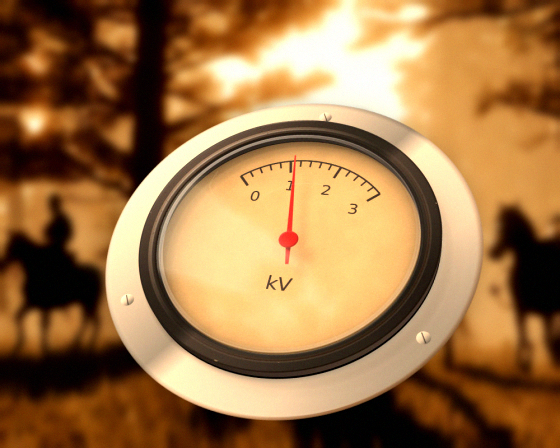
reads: 1.1
